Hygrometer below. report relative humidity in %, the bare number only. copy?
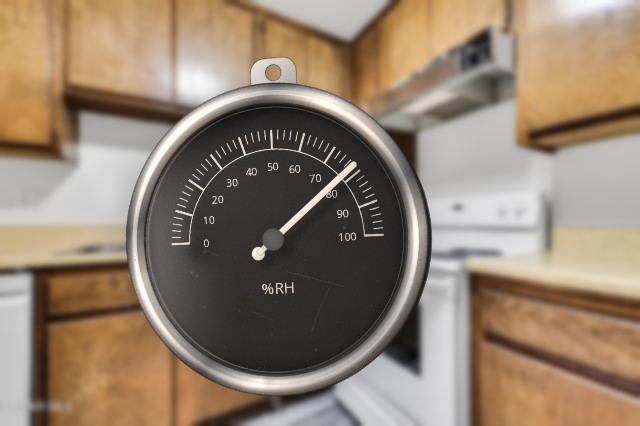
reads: 78
